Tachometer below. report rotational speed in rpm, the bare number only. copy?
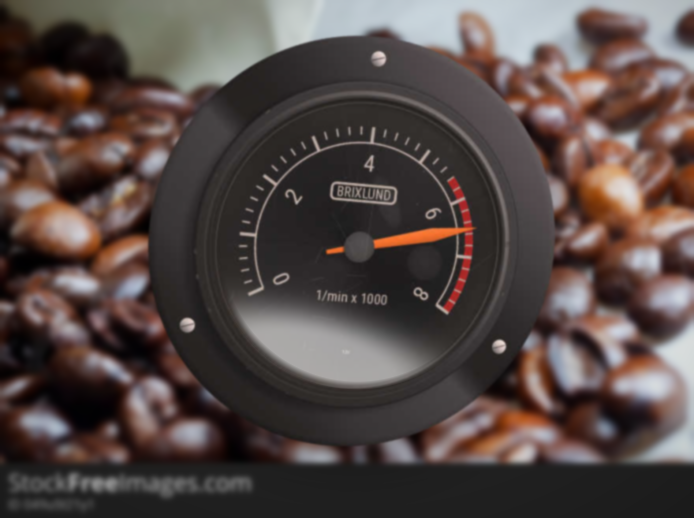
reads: 6500
